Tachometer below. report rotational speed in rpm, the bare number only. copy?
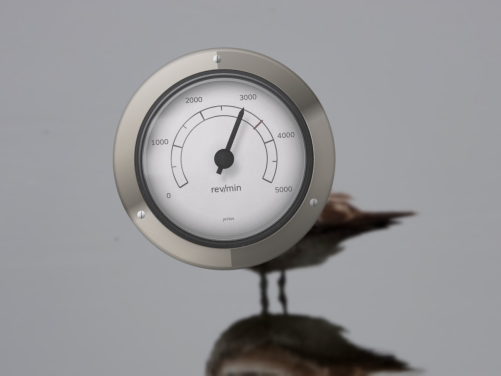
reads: 3000
